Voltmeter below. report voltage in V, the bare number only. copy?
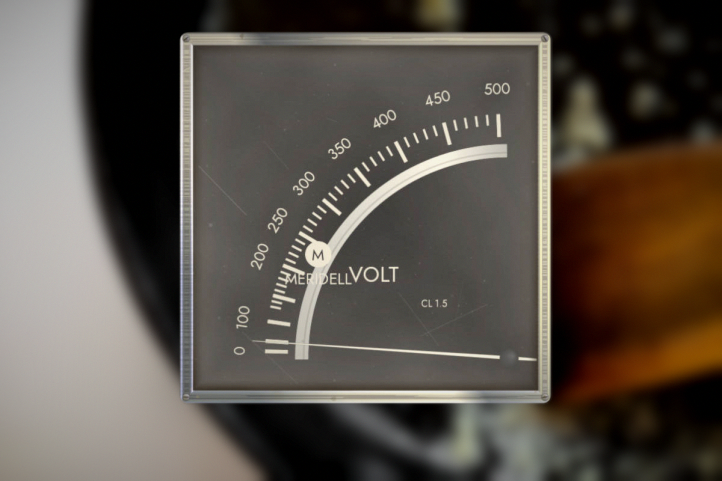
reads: 50
